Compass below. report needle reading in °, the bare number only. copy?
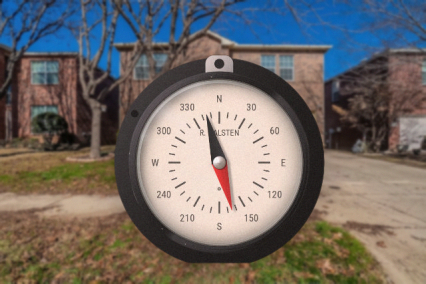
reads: 165
